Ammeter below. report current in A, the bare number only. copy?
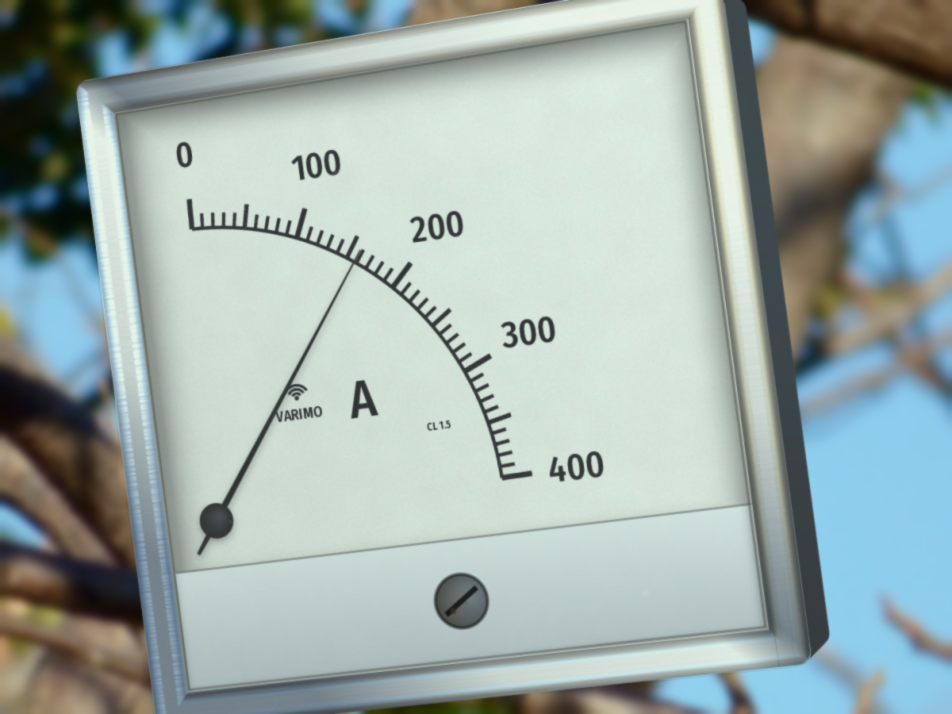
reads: 160
